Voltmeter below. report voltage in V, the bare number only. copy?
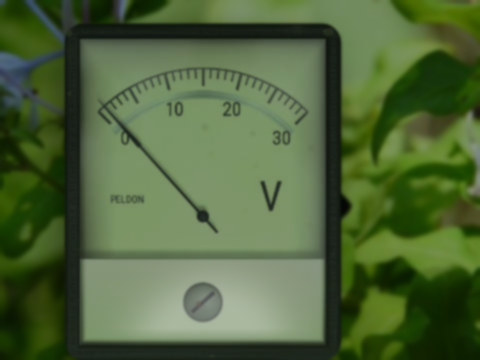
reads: 1
